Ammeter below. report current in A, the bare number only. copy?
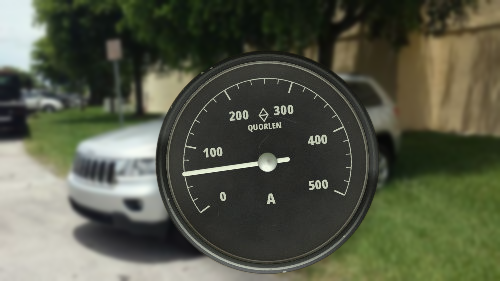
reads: 60
